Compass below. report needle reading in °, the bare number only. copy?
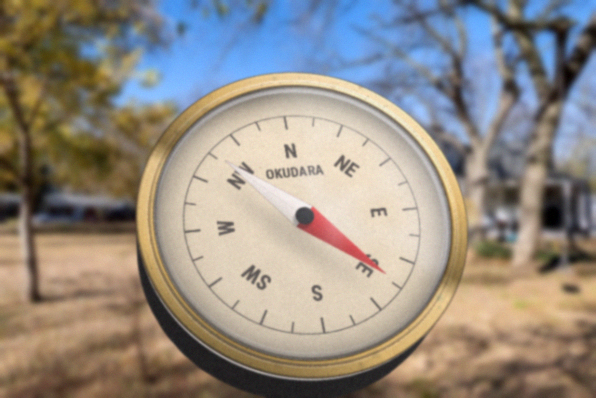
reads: 135
